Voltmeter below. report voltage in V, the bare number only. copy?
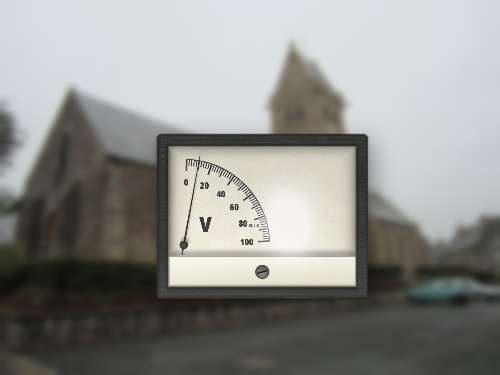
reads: 10
